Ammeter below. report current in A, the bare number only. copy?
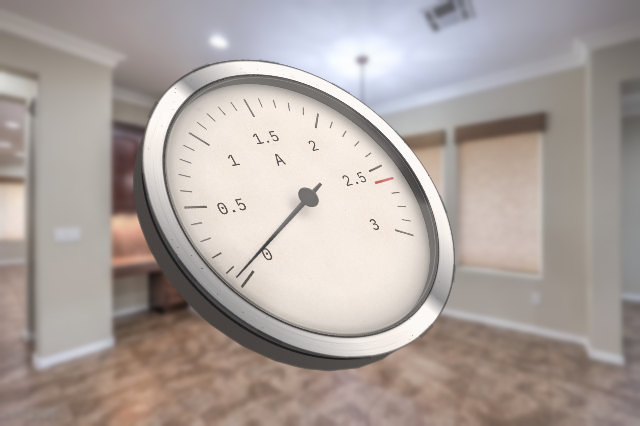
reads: 0.05
